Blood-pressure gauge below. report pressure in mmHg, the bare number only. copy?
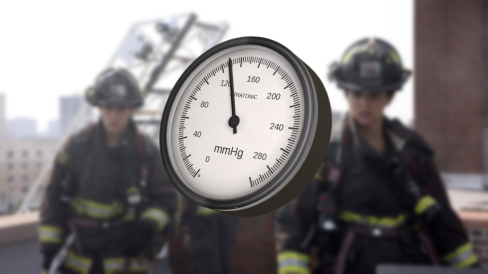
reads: 130
